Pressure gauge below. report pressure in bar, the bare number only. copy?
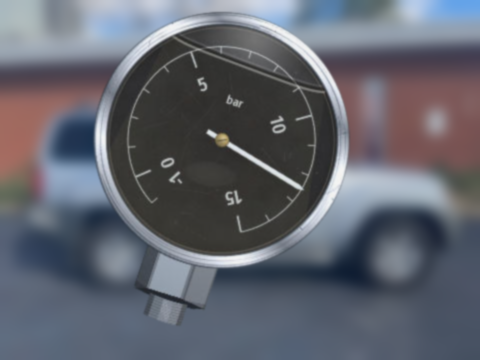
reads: 12.5
